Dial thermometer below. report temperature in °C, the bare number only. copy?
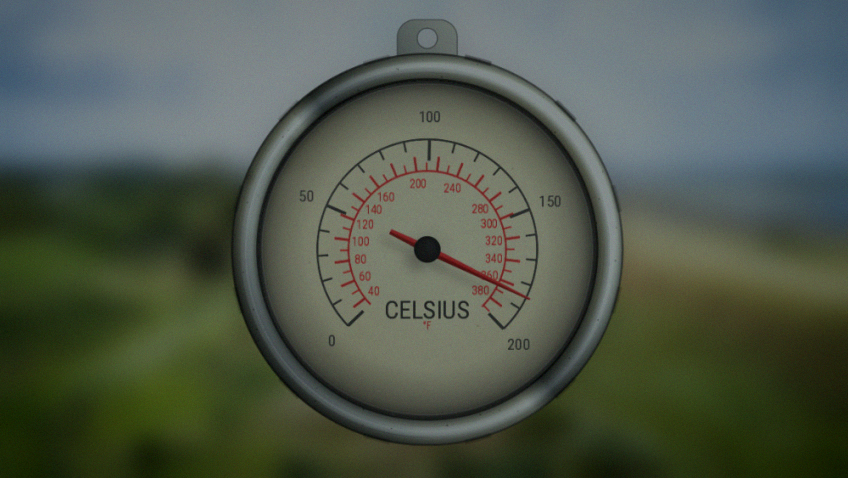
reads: 185
